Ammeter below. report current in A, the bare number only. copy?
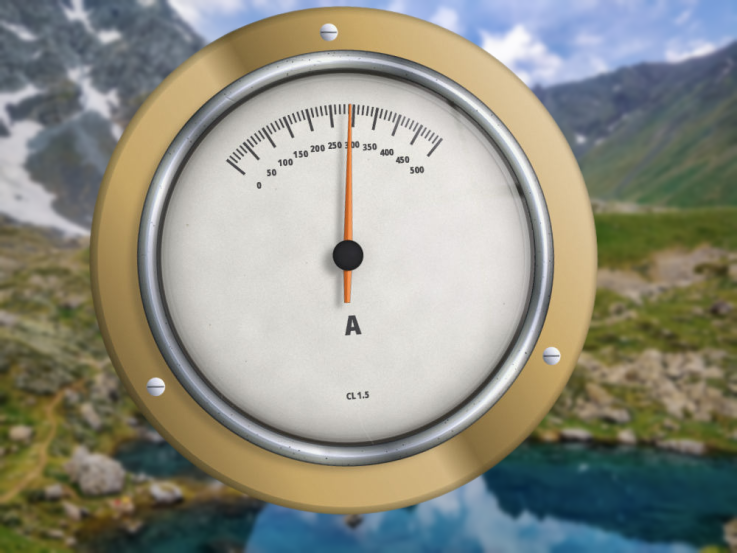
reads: 290
